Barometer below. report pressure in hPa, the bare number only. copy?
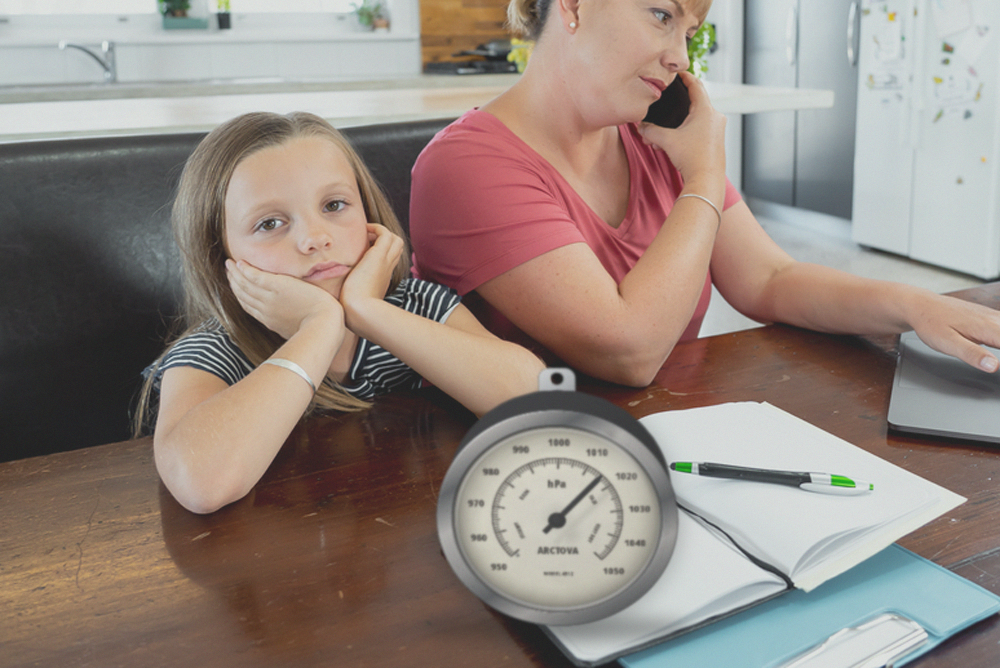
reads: 1015
